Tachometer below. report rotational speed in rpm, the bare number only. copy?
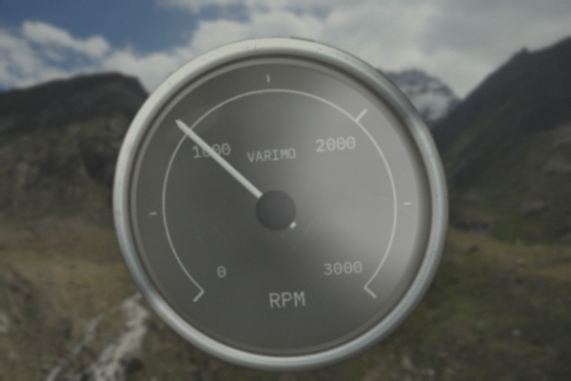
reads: 1000
